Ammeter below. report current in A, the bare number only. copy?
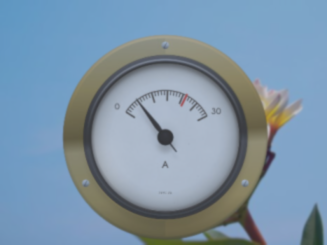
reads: 5
